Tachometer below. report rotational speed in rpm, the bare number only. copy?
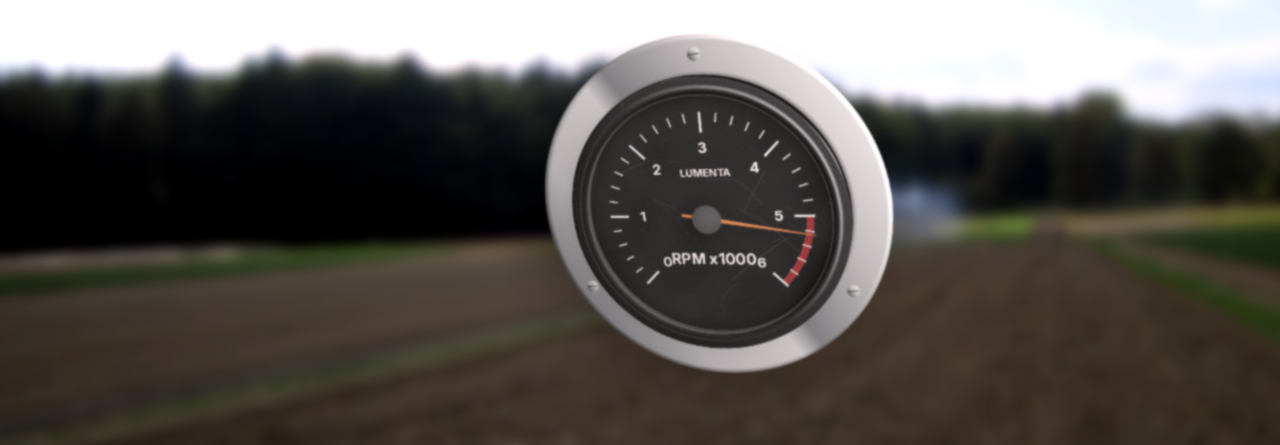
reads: 5200
